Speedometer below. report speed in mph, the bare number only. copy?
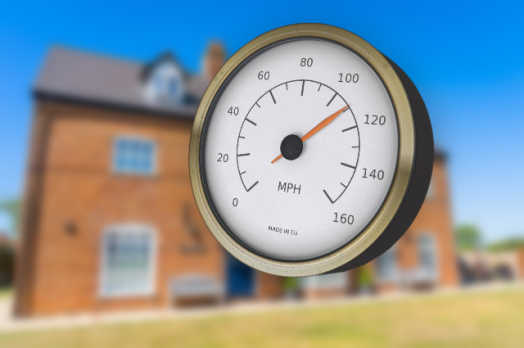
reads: 110
